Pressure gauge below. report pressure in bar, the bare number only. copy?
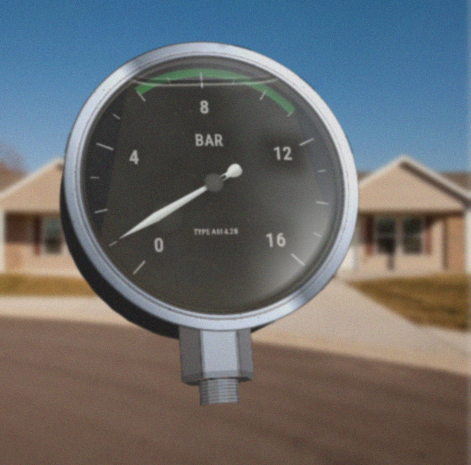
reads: 1
